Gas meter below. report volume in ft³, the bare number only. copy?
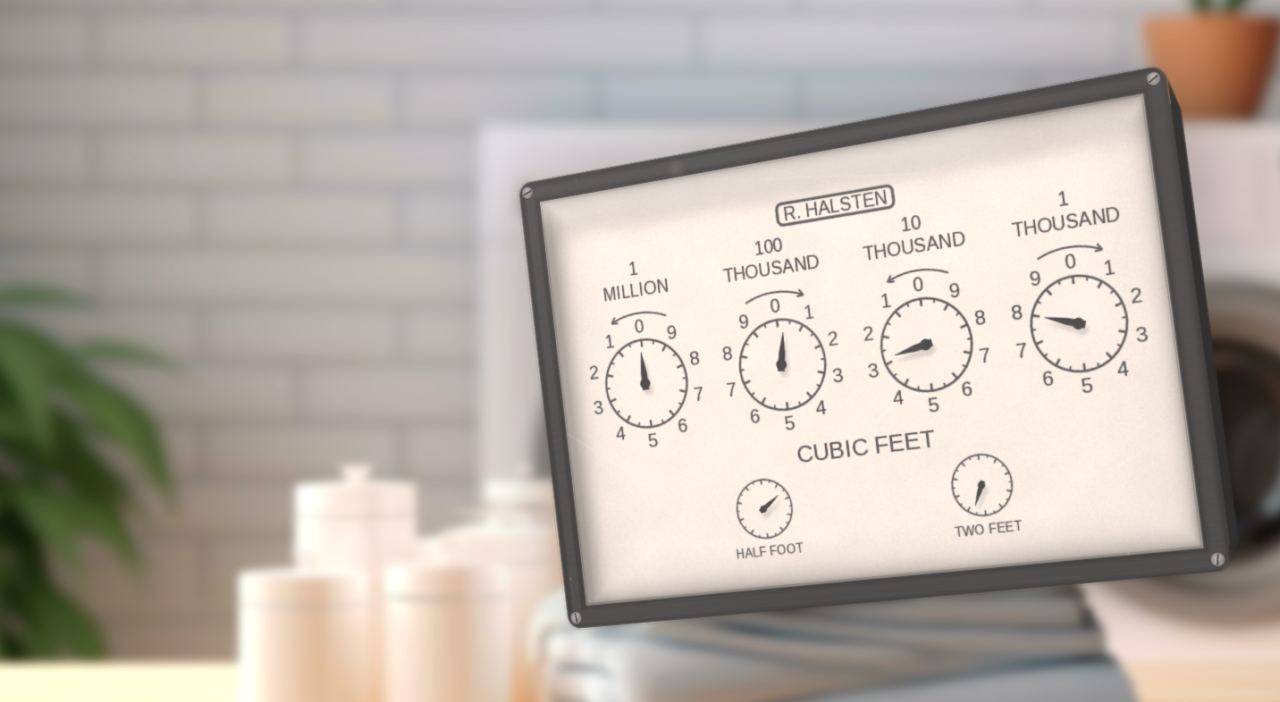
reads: 2800
